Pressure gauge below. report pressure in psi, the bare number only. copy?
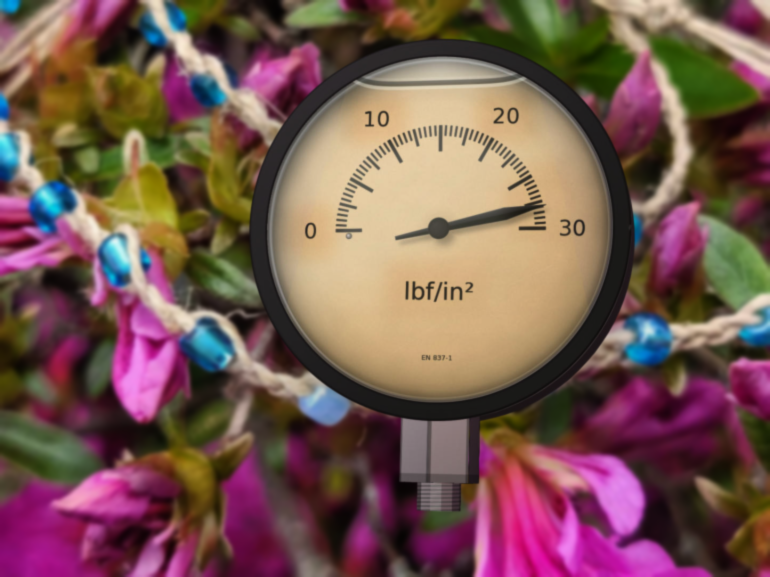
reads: 28
